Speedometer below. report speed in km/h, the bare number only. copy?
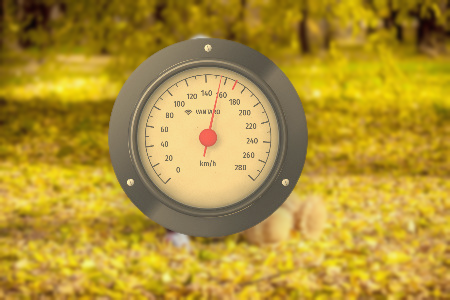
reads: 155
